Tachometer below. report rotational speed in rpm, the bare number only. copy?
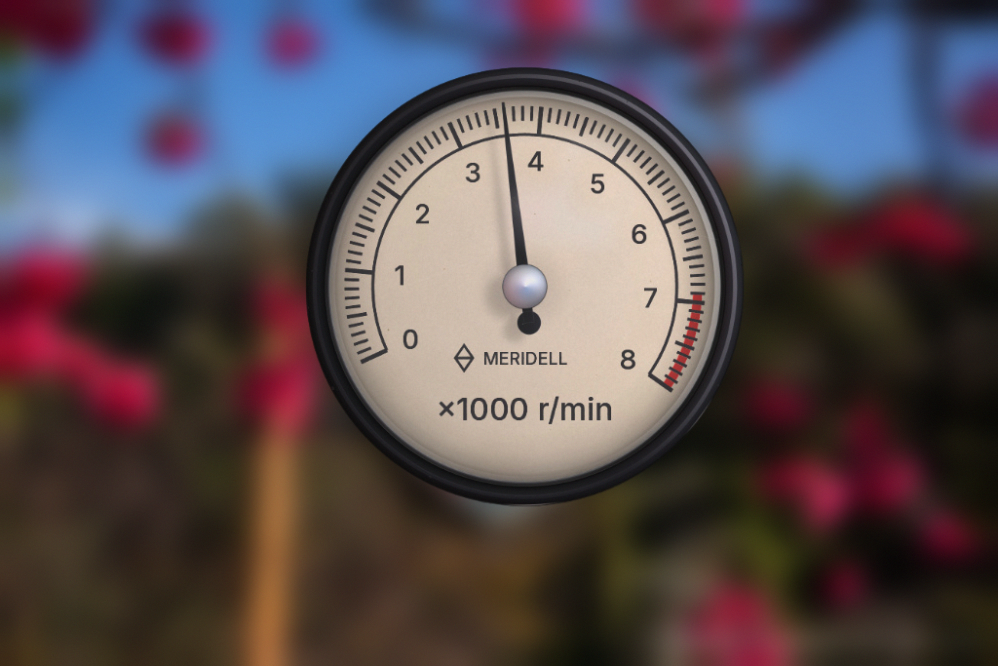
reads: 3600
